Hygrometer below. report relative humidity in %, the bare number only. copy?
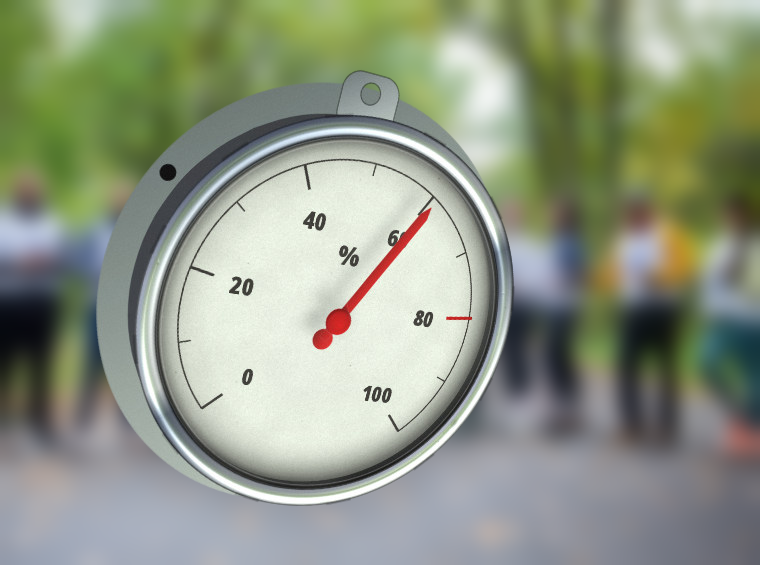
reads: 60
